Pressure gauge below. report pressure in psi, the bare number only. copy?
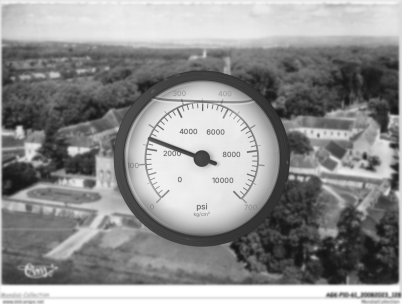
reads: 2400
